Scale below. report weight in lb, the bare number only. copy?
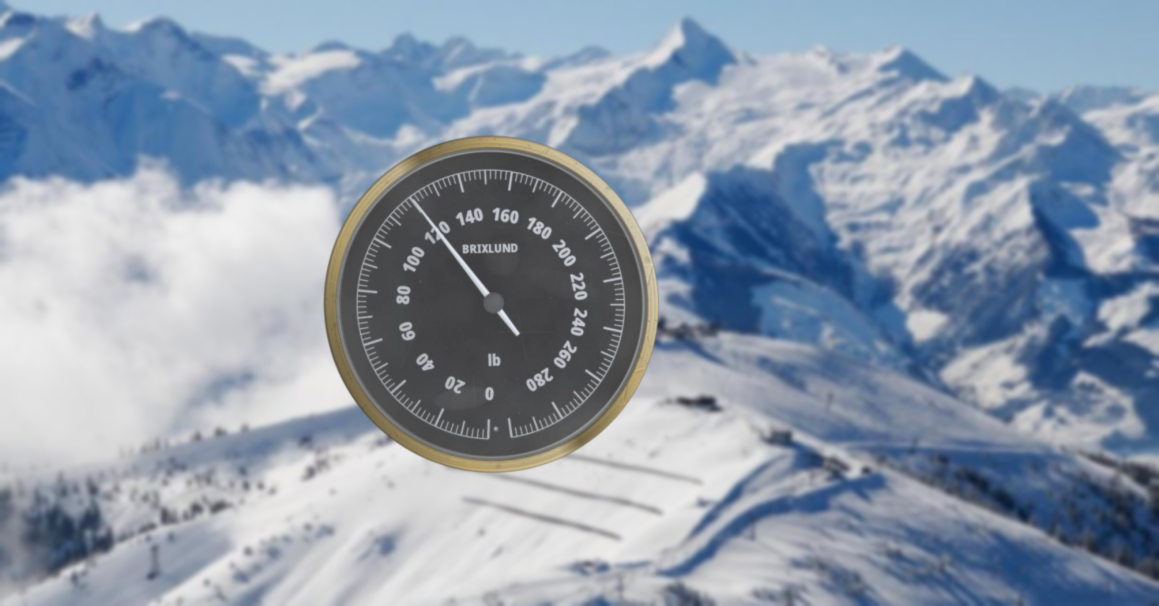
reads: 120
